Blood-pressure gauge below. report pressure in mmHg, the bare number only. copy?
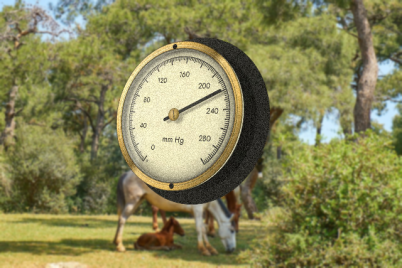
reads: 220
